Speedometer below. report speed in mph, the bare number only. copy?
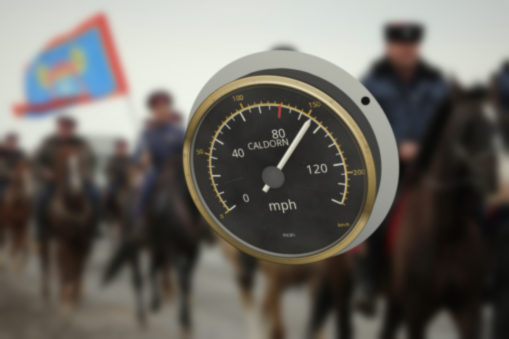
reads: 95
